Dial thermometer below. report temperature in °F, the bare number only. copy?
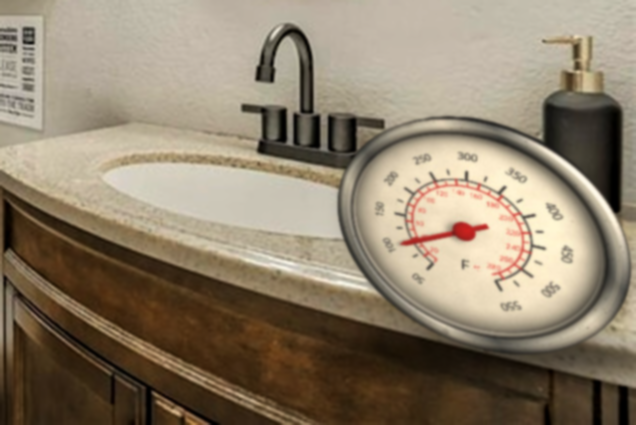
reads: 100
